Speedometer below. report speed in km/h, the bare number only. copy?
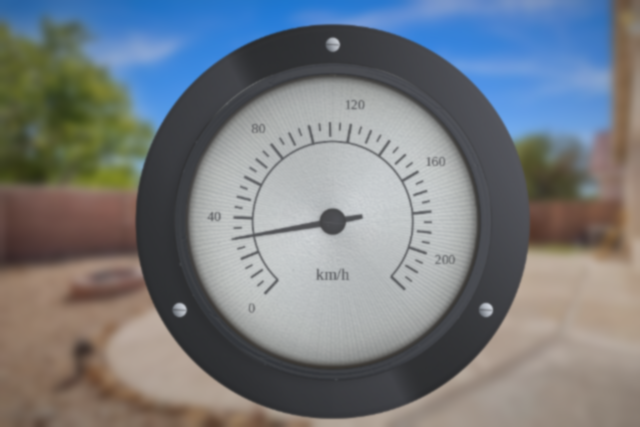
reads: 30
